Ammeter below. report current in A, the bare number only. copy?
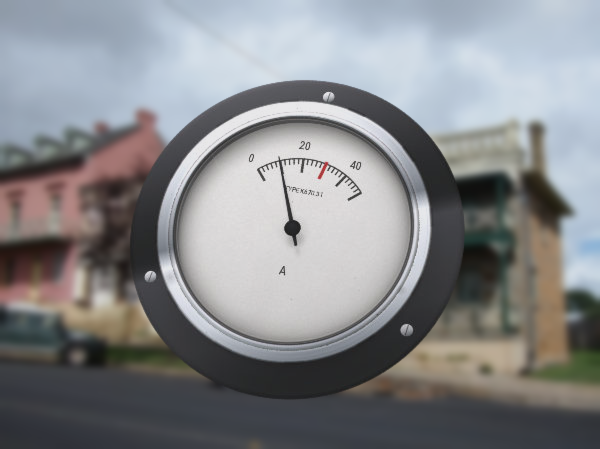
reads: 10
